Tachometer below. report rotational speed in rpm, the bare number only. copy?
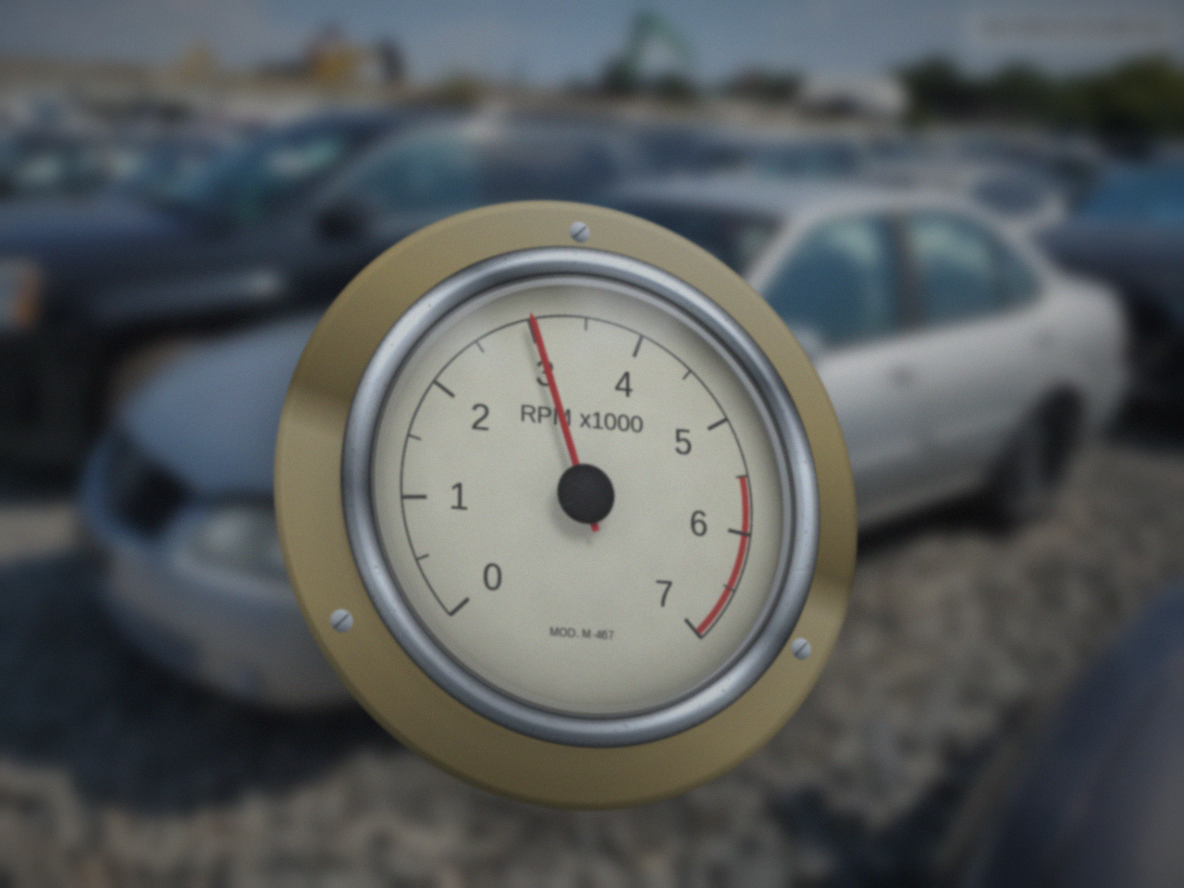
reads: 3000
